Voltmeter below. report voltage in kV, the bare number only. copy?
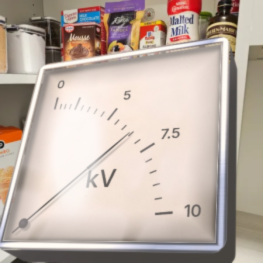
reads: 6.5
